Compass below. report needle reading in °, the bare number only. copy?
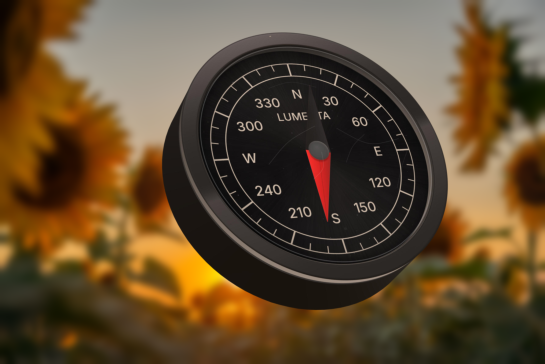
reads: 190
